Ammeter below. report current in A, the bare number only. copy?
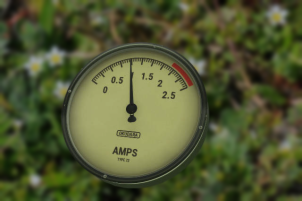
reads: 1
